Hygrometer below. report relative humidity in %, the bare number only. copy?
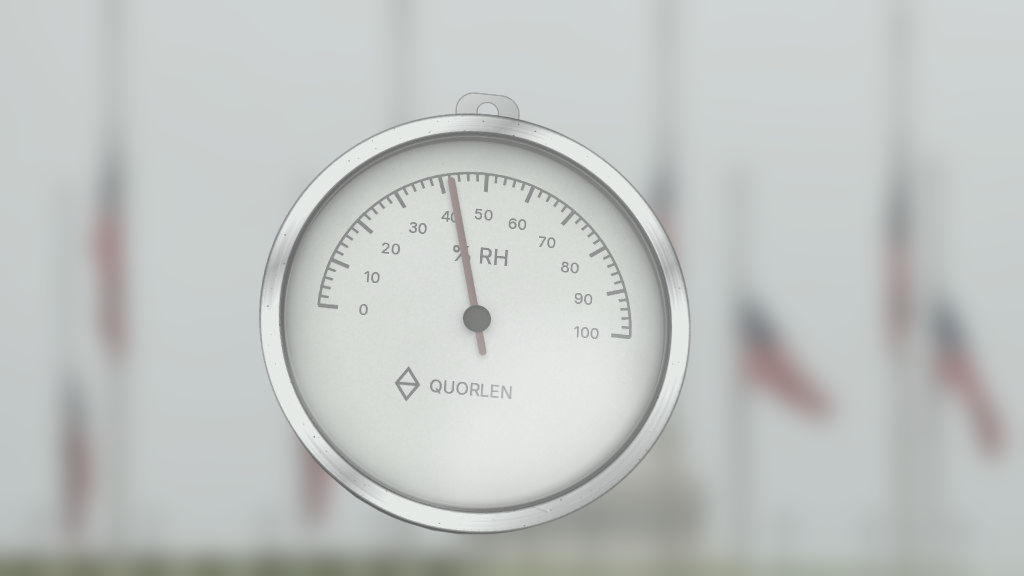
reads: 42
